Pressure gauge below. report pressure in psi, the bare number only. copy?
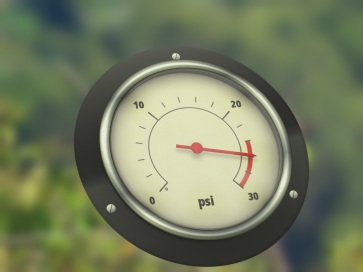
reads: 26
